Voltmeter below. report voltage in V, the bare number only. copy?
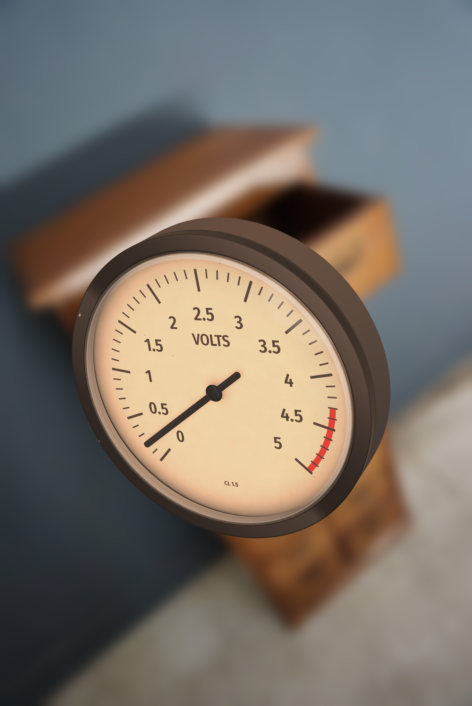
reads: 0.2
